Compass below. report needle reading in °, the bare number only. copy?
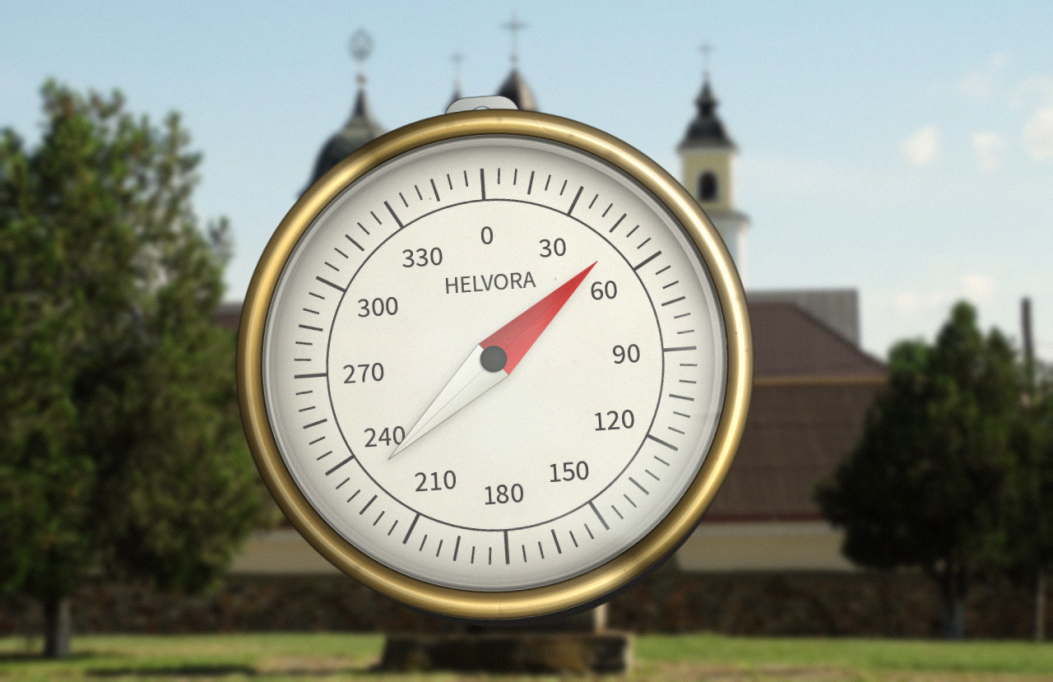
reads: 50
